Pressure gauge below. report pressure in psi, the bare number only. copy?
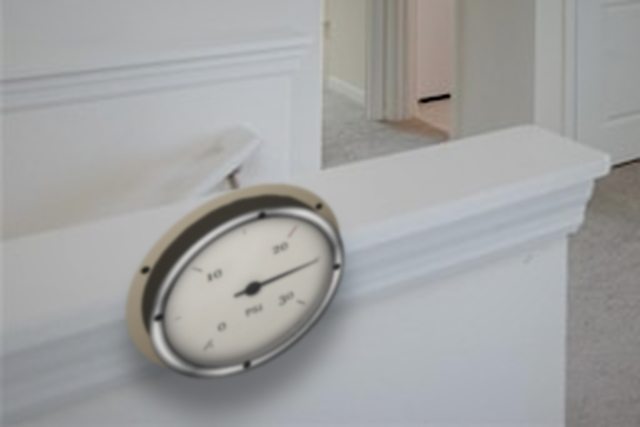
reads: 25
